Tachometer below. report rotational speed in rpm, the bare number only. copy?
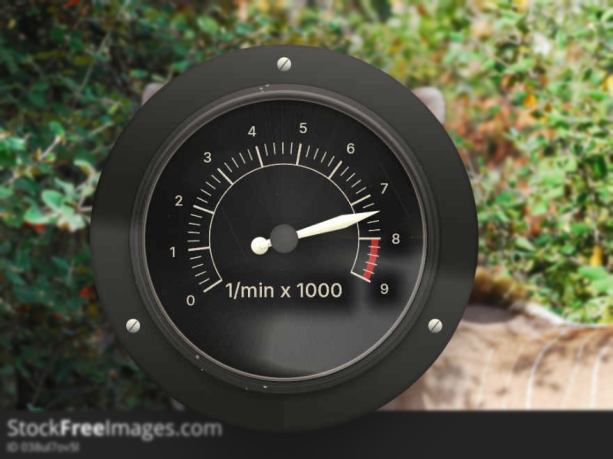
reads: 7400
